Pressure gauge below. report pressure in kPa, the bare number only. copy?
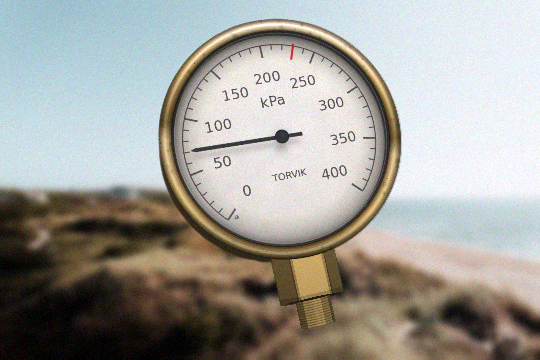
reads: 70
